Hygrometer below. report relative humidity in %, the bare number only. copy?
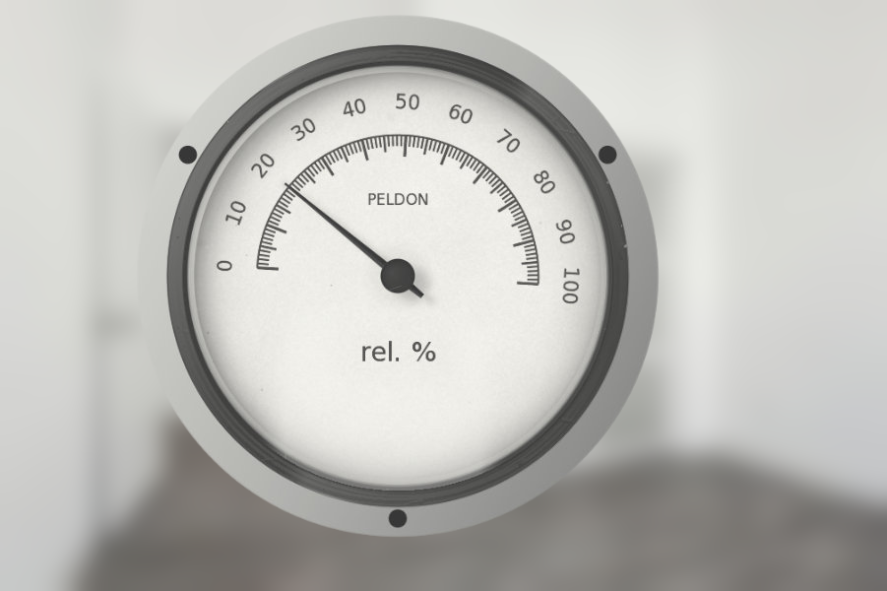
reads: 20
